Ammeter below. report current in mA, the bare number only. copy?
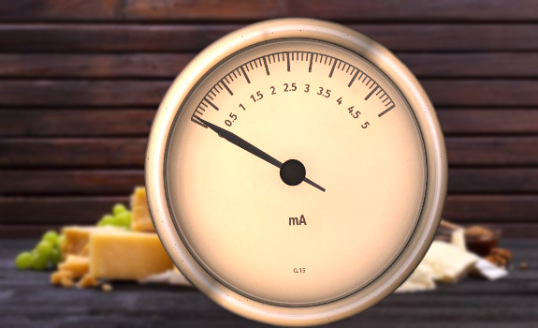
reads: 0.1
